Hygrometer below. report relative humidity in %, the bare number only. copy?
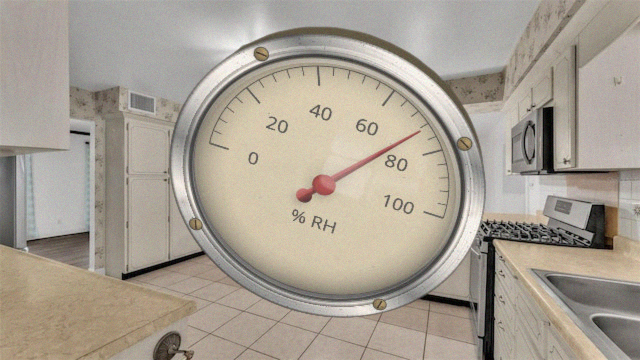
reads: 72
